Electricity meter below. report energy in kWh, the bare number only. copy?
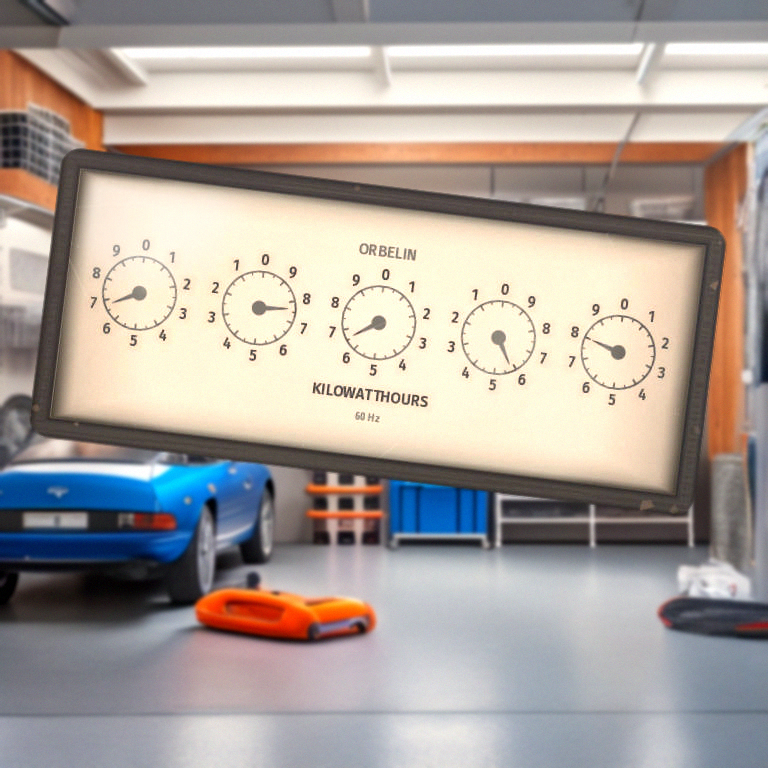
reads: 67658
